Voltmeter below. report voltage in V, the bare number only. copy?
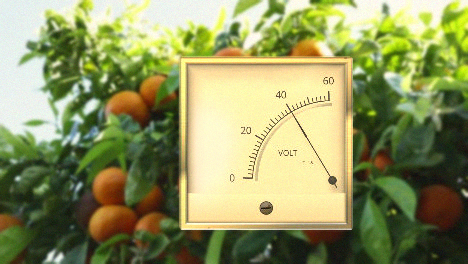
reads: 40
